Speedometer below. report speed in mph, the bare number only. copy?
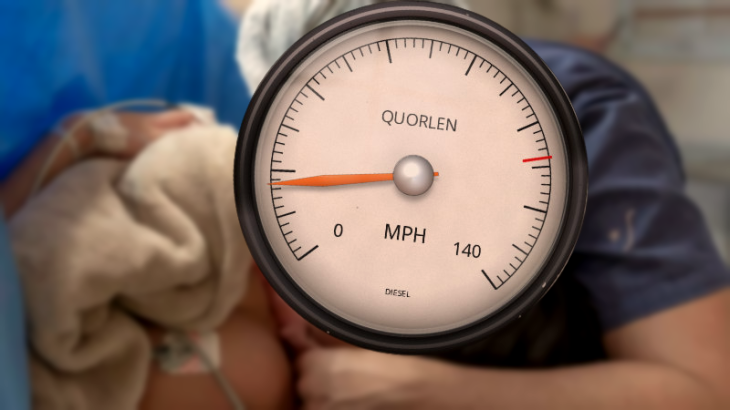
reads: 17
